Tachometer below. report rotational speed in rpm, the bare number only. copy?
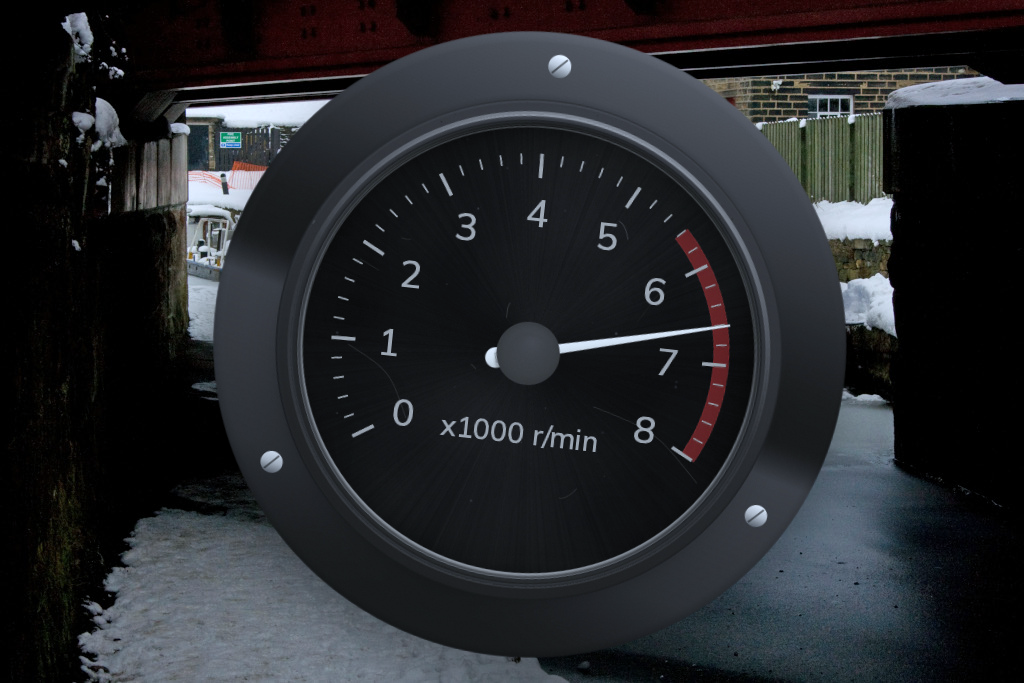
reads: 6600
